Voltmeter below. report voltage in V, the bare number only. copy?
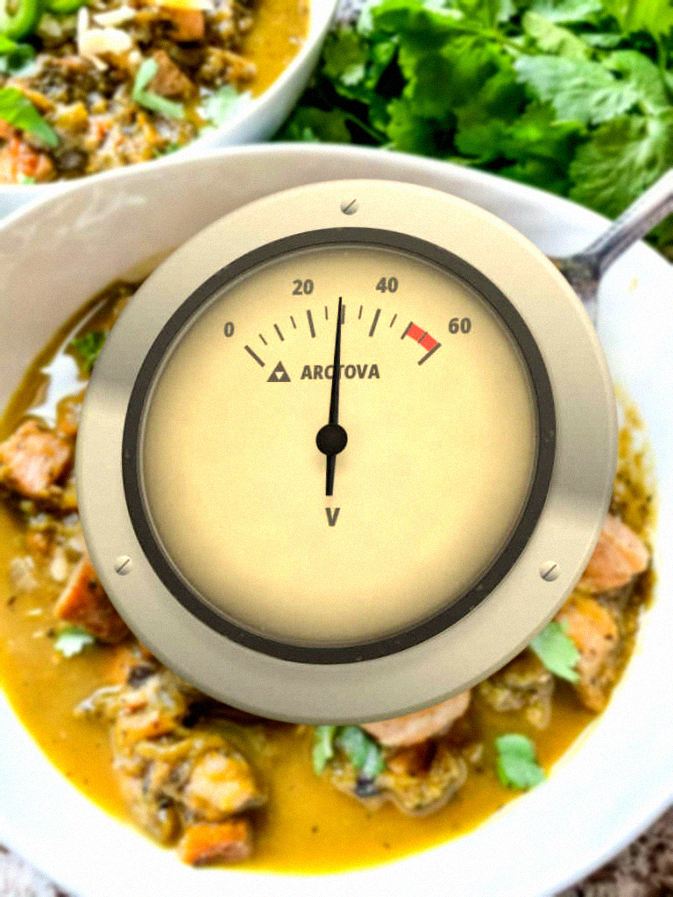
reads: 30
